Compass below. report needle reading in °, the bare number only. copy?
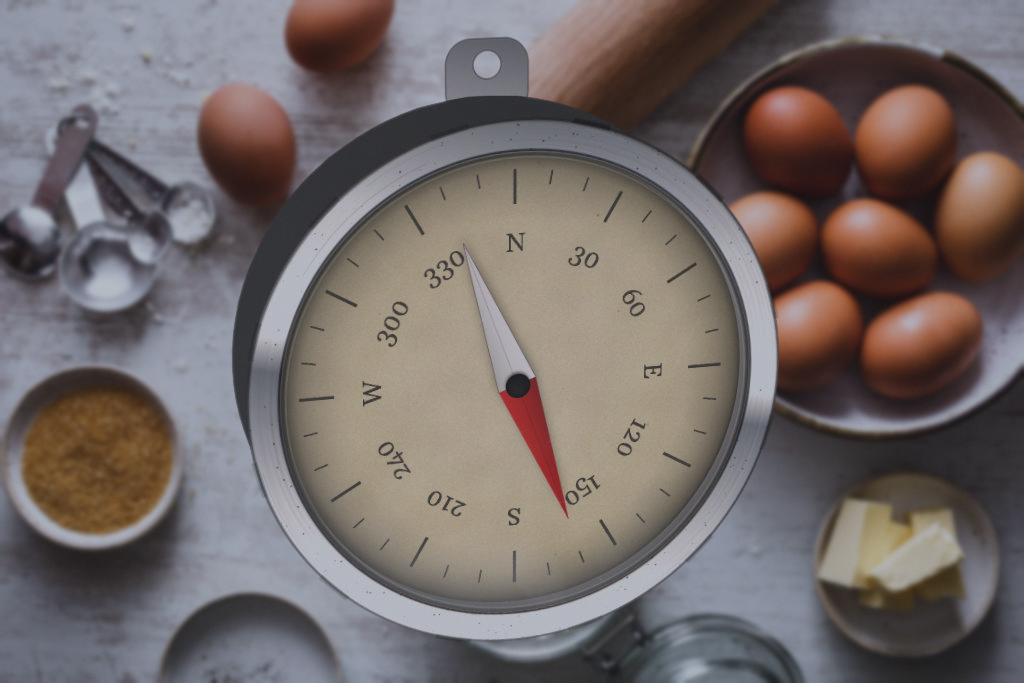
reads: 160
